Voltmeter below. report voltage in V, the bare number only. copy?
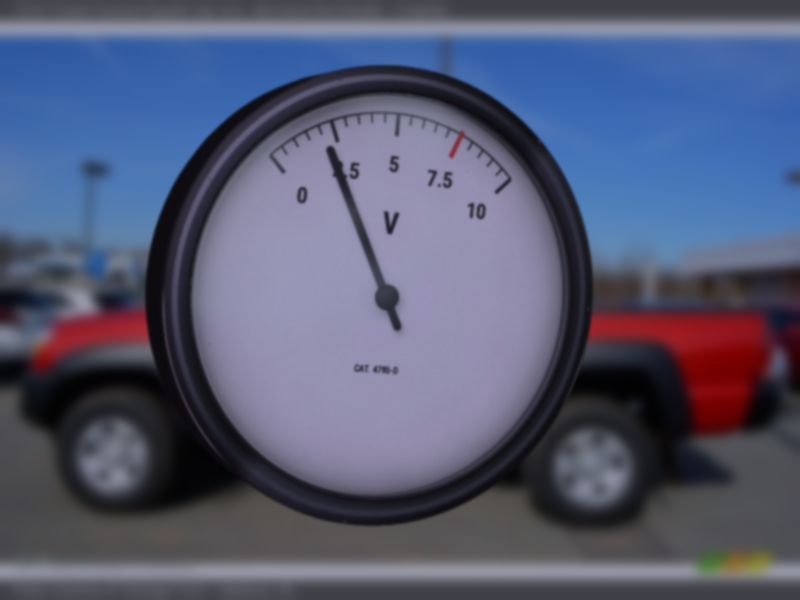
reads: 2
